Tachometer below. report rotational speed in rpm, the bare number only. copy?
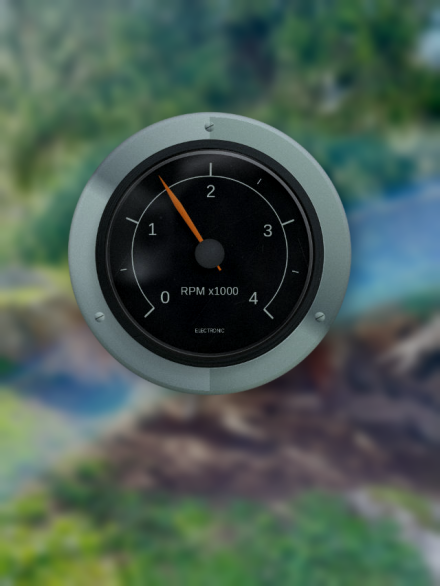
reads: 1500
